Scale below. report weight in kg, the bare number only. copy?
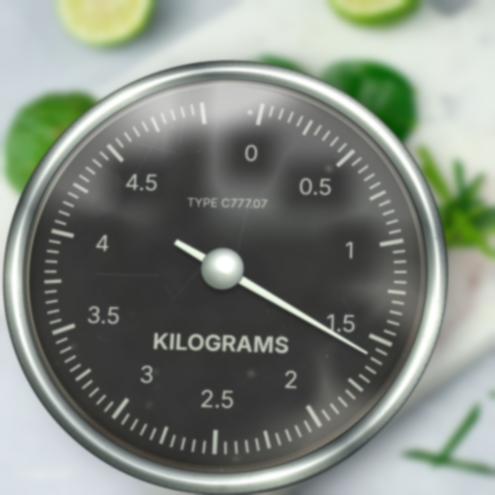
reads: 1.6
